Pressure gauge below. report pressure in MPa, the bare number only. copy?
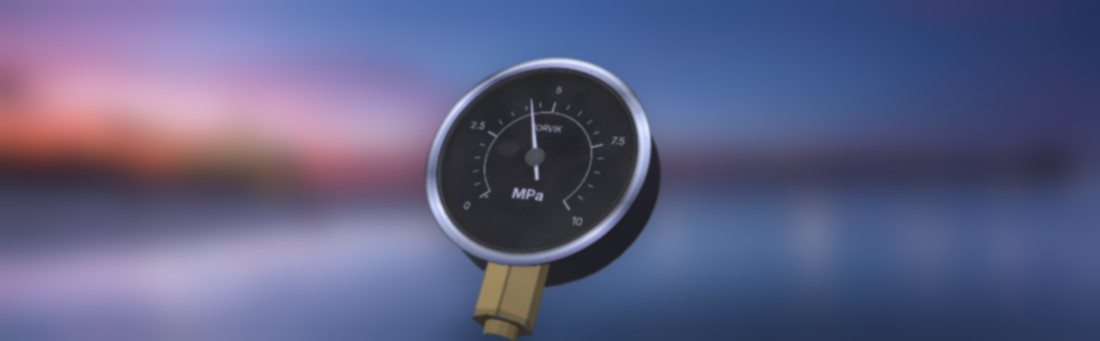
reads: 4.25
